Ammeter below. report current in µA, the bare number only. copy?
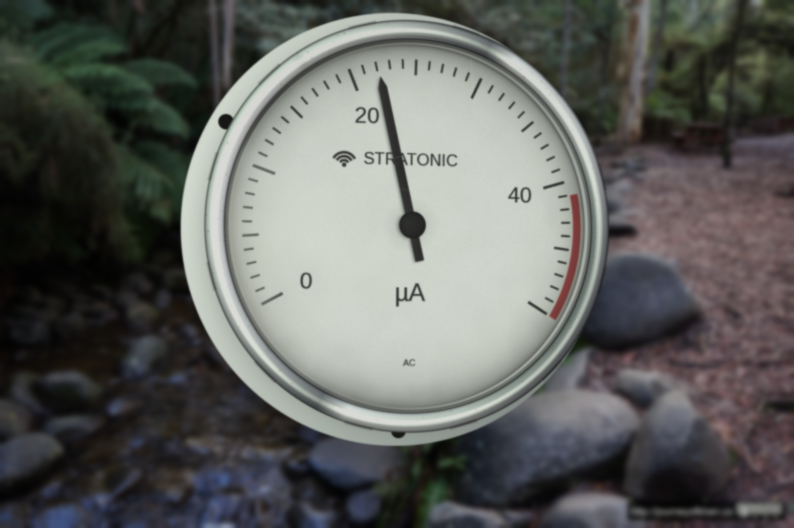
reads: 22
